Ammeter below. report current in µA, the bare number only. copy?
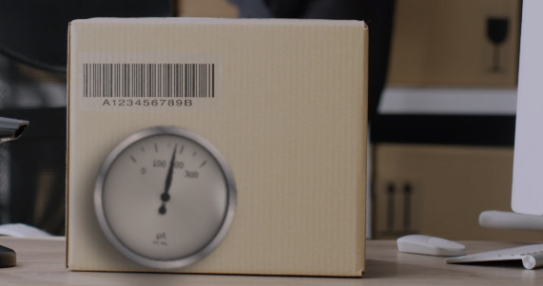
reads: 175
